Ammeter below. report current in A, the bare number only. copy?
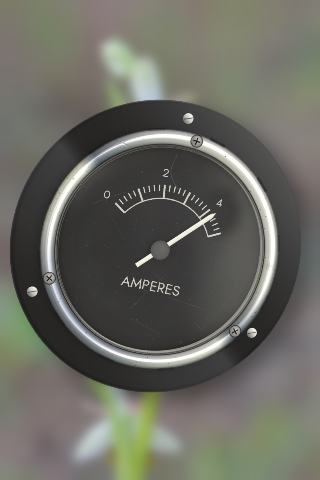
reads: 4.2
